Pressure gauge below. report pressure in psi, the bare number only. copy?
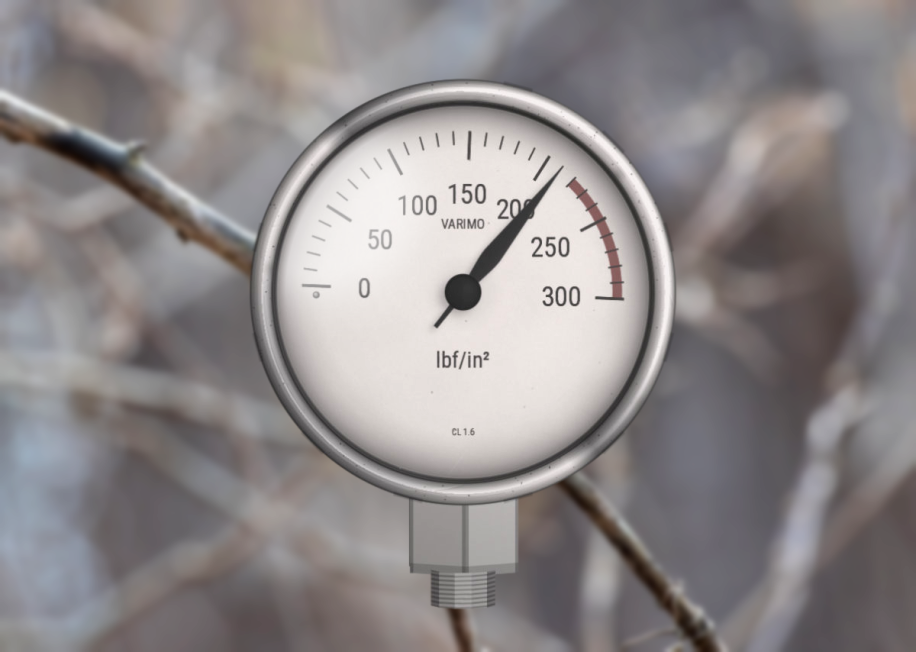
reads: 210
